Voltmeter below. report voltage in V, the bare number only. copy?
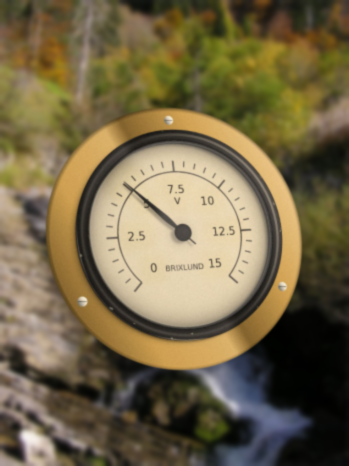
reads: 5
